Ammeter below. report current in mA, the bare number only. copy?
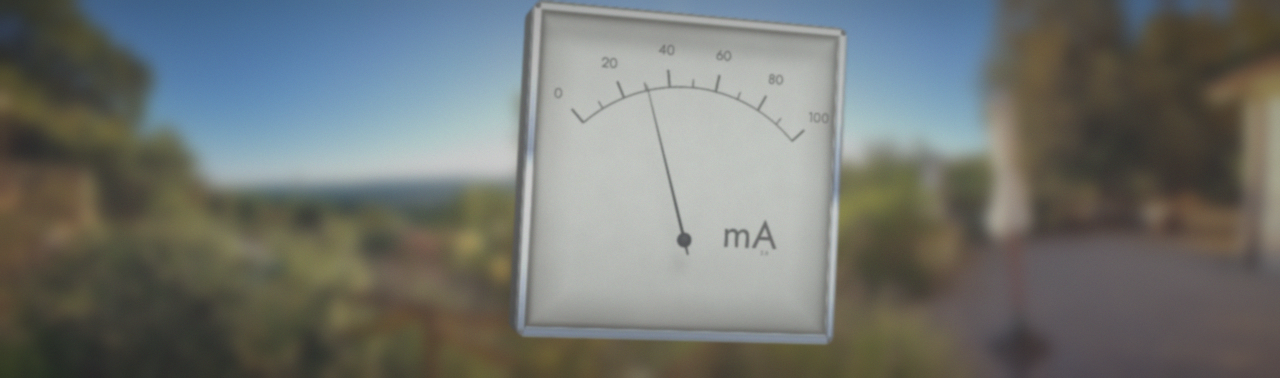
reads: 30
